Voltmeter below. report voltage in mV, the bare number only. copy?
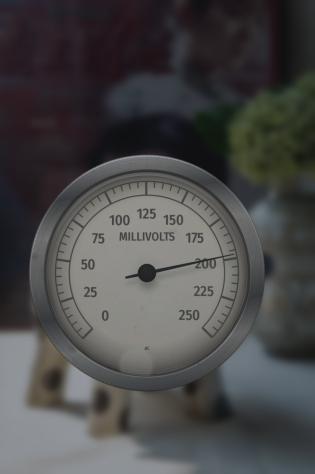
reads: 197.5
